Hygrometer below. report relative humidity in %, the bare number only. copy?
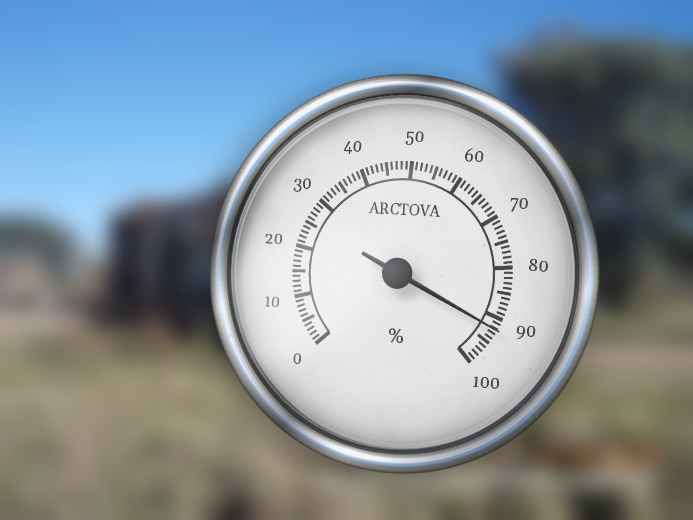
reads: 92
